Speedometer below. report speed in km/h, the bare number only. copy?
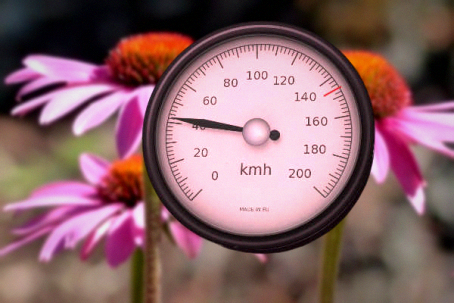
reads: 42
